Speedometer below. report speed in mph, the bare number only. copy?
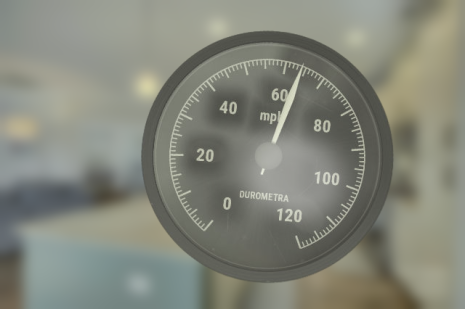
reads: 64
